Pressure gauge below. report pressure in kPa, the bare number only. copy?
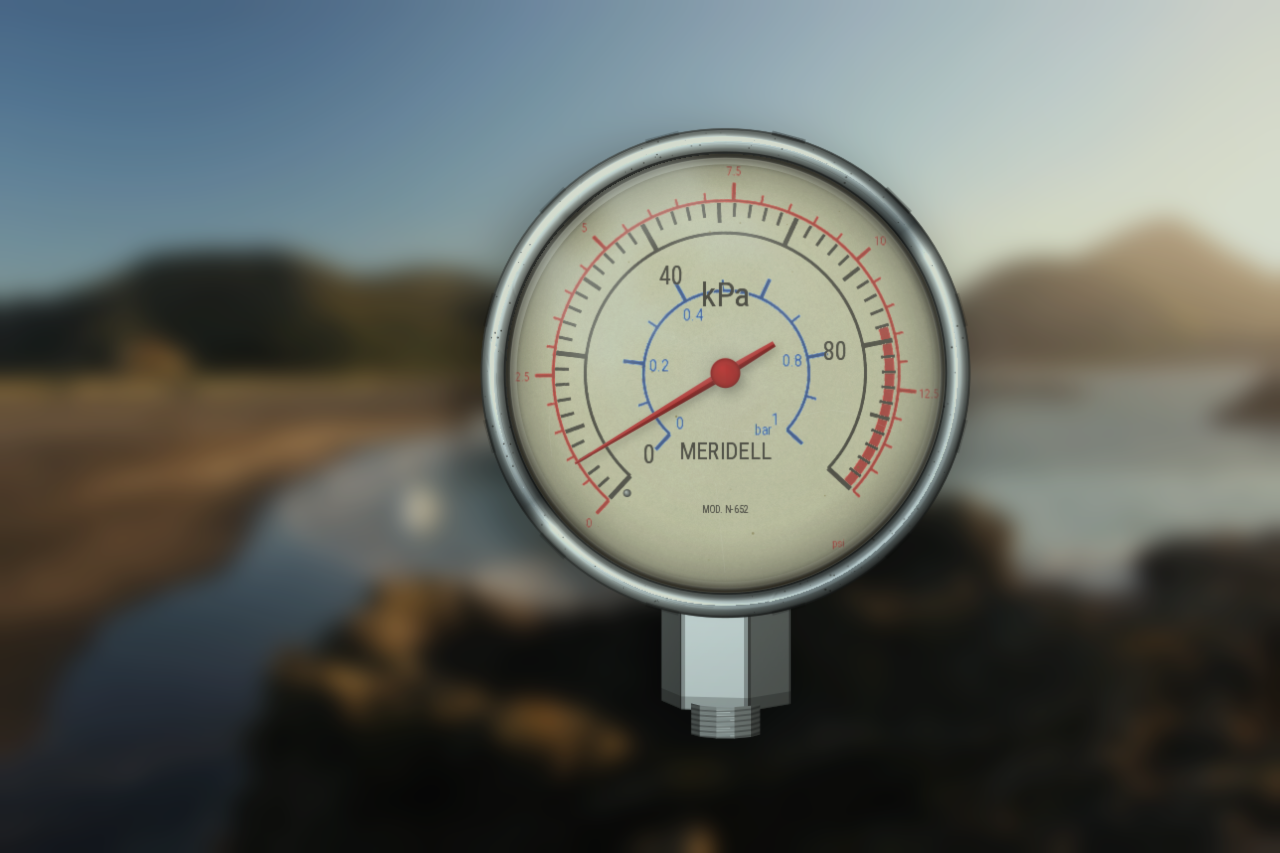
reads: 6
